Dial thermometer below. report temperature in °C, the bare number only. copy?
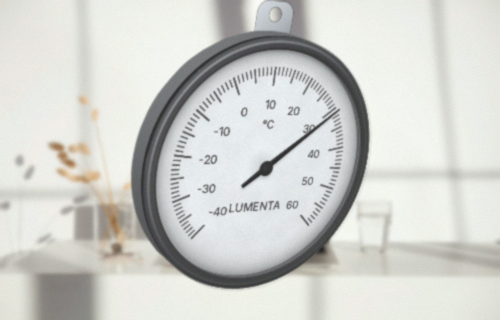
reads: 30
